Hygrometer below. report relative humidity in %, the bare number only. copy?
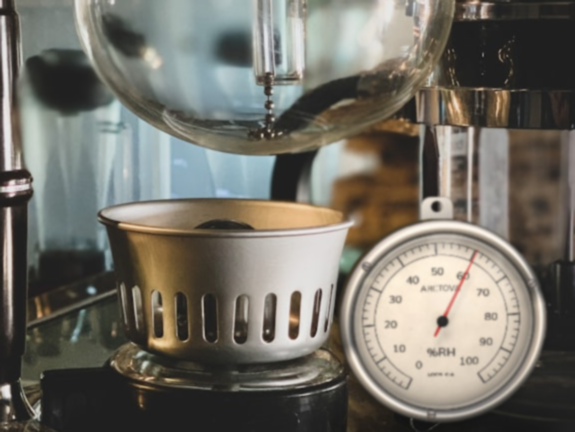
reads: 60
